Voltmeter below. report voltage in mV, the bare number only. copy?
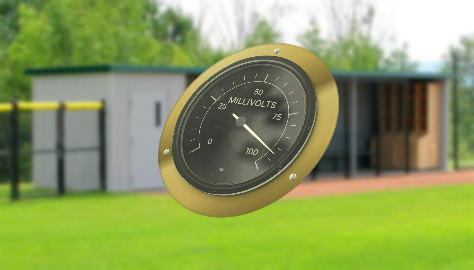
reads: 92.5
